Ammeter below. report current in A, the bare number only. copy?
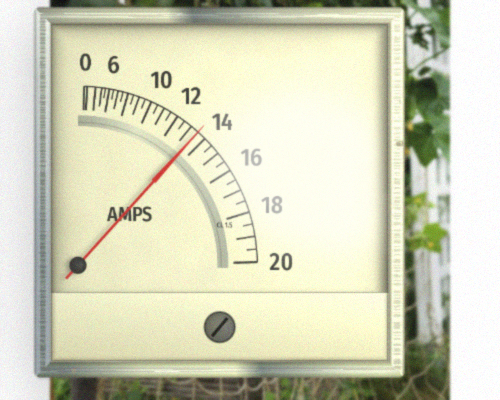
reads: 13.5
